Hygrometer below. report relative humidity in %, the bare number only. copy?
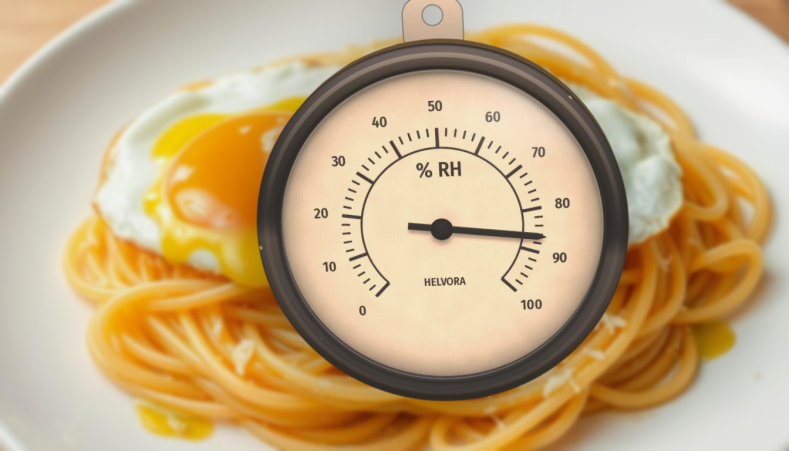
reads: 86
